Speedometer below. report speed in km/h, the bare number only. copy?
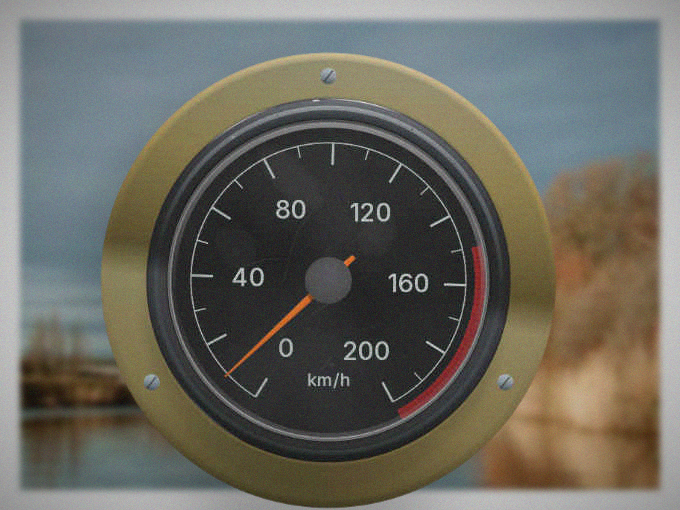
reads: 10
